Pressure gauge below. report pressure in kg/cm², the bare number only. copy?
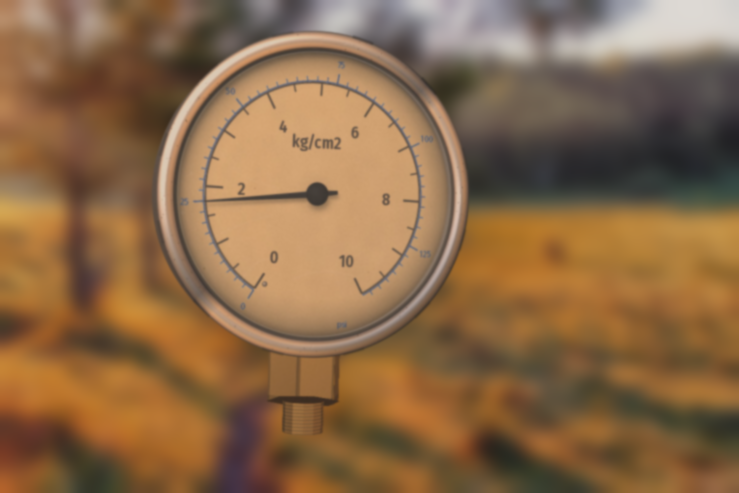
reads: 1.75
